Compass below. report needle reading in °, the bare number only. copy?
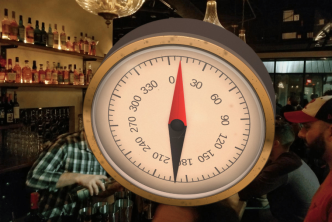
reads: 10
